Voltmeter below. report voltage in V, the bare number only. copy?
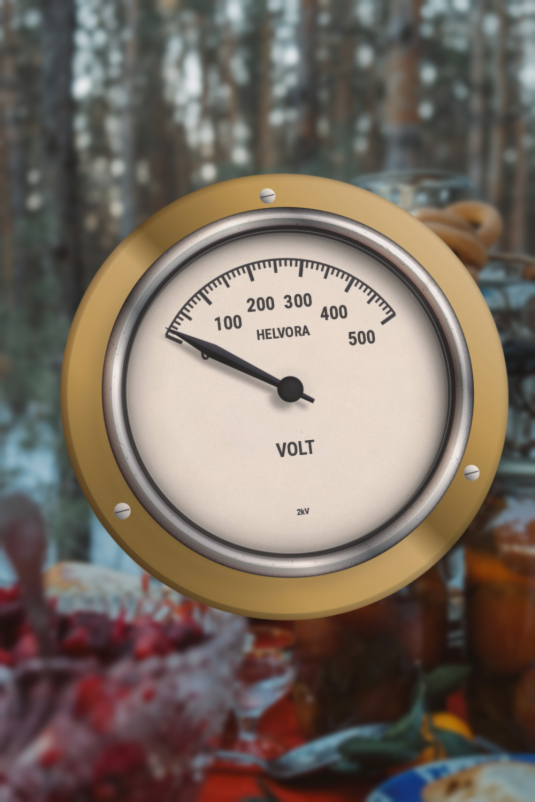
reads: 10
